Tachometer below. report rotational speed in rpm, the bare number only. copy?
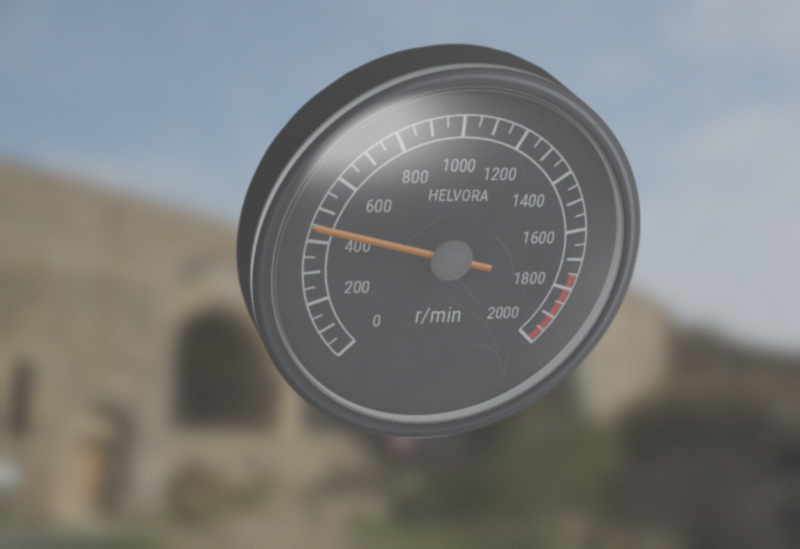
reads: 450
